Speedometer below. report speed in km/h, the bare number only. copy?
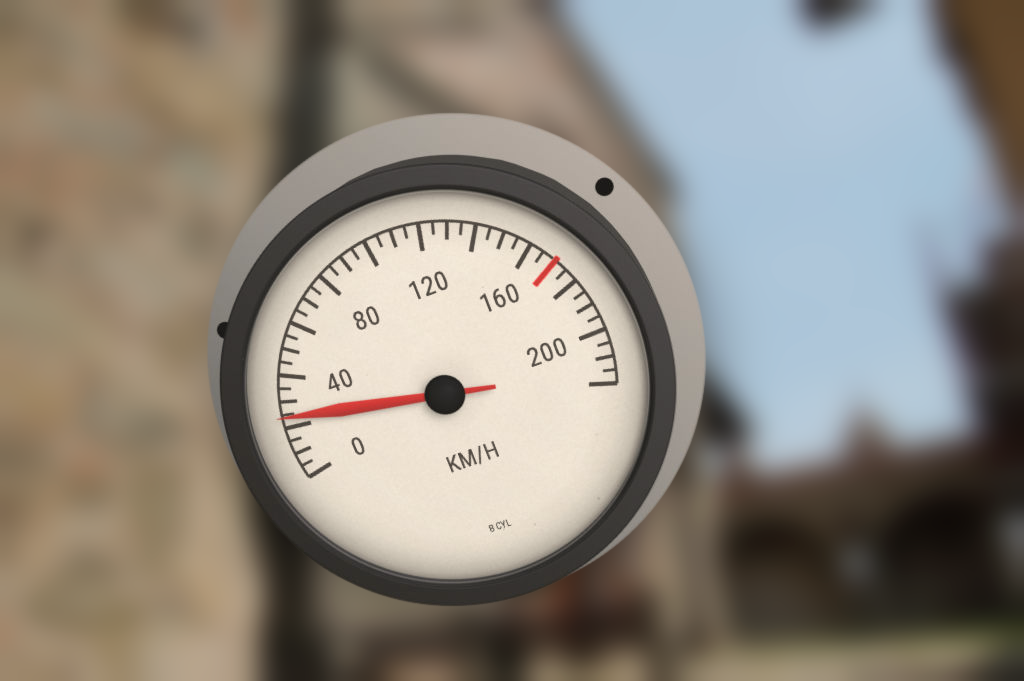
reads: 25
